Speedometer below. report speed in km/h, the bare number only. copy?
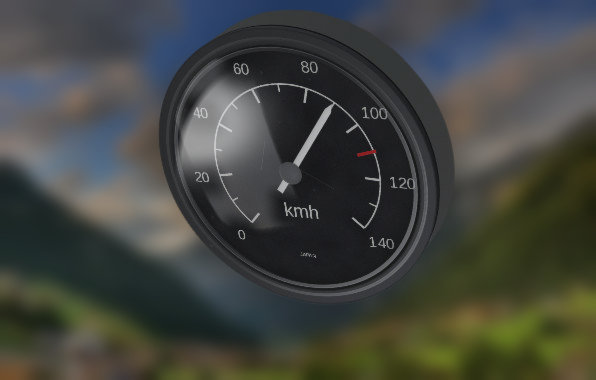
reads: 90
